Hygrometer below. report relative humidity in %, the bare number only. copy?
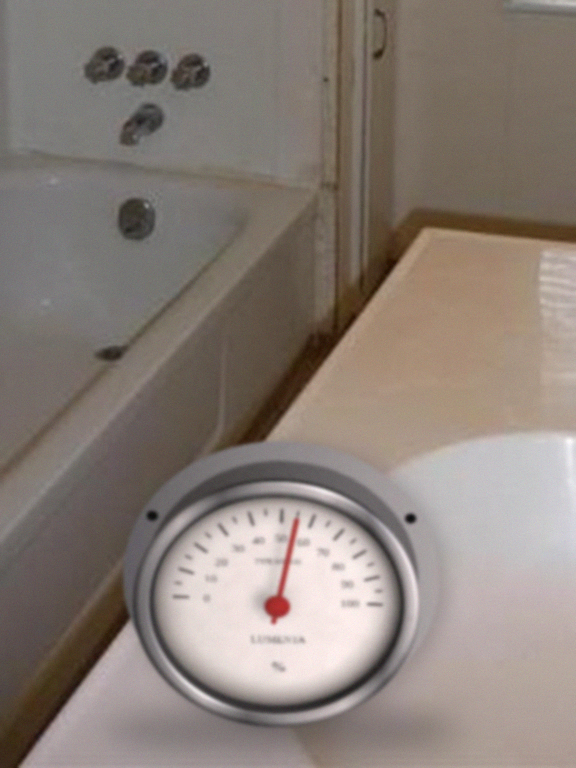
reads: 55
